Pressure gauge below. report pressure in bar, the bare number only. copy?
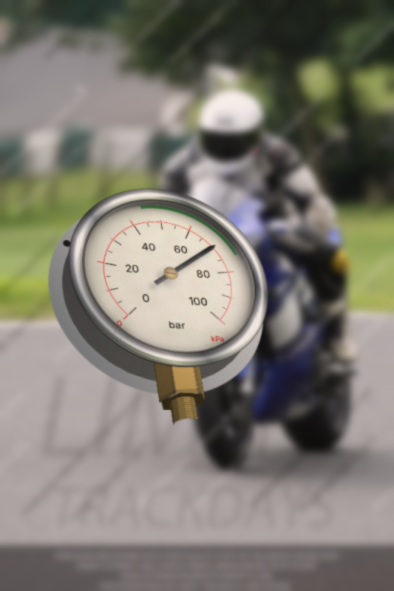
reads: 70
